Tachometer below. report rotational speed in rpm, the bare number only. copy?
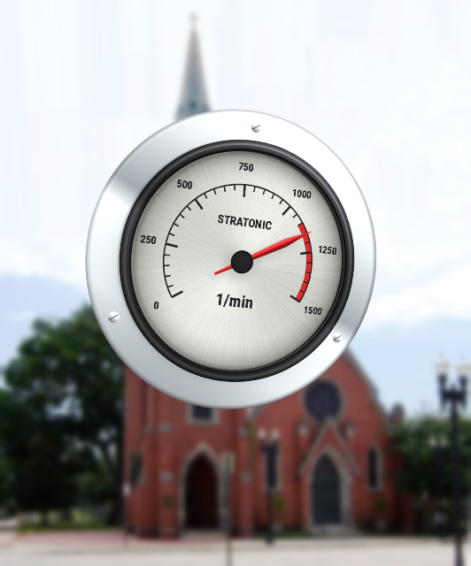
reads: 1150
